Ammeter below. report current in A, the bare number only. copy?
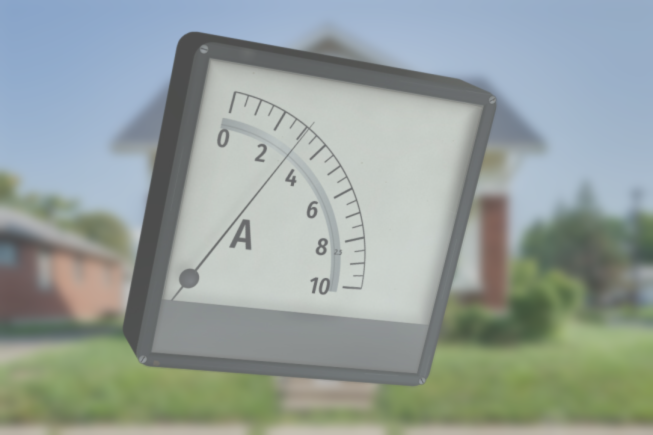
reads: 3
